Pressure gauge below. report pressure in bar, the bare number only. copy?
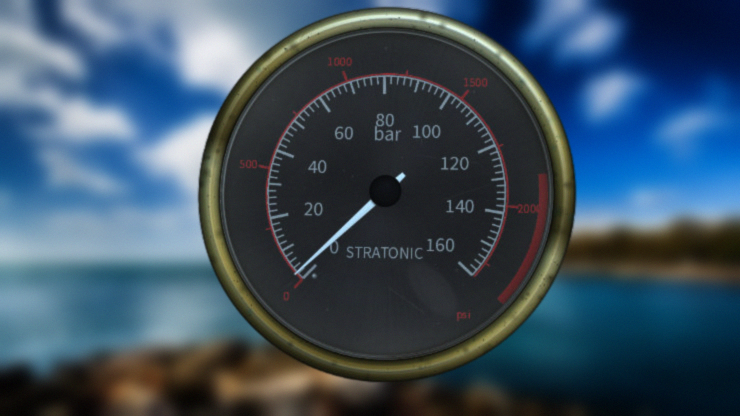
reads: 2
